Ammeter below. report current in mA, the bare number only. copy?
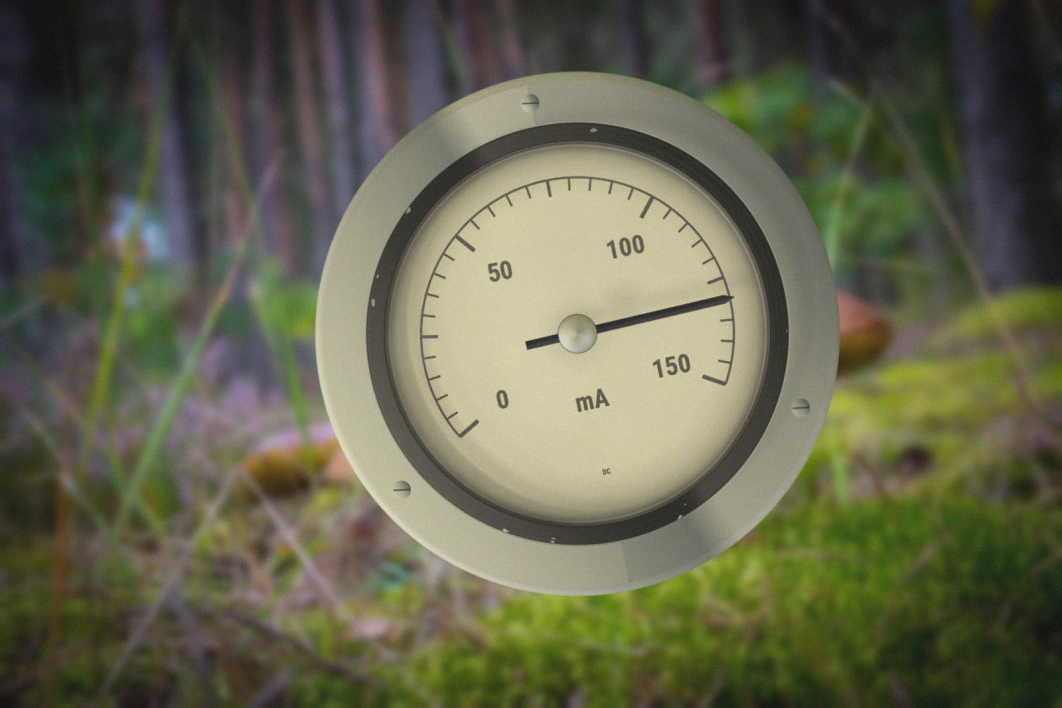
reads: 130
